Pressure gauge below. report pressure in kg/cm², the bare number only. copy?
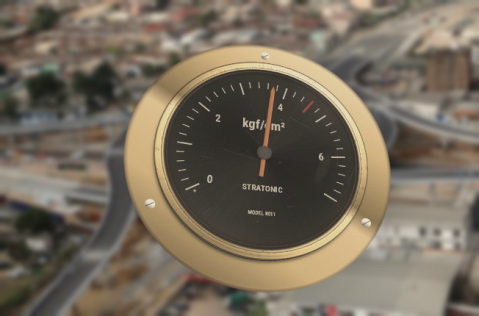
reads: 3.7
